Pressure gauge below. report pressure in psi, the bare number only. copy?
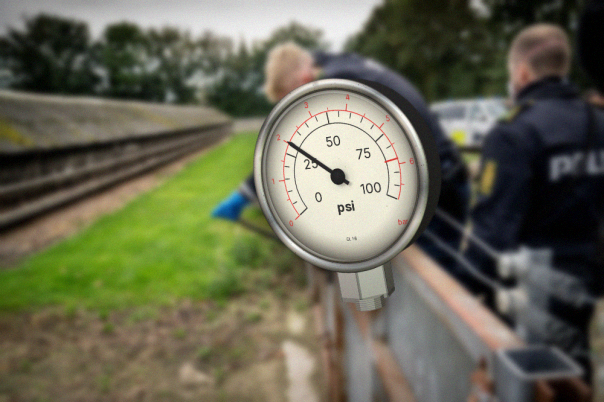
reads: 30
